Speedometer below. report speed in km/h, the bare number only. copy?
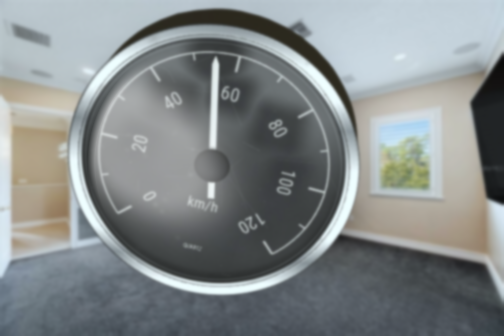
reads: 55
